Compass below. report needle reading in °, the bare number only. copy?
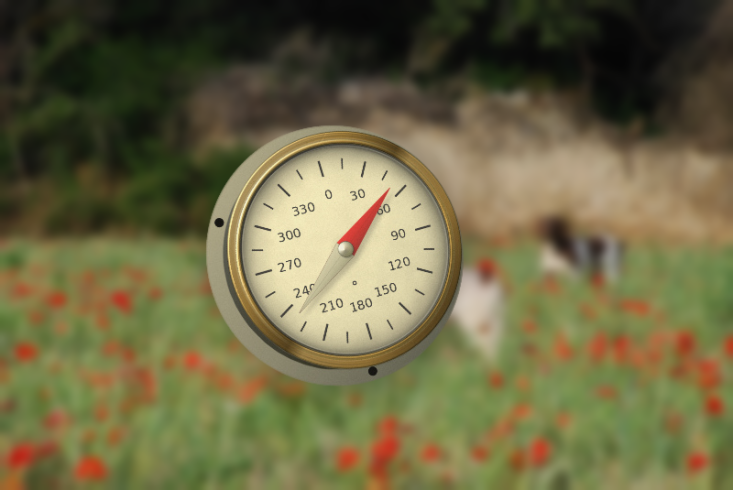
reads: 52.5
